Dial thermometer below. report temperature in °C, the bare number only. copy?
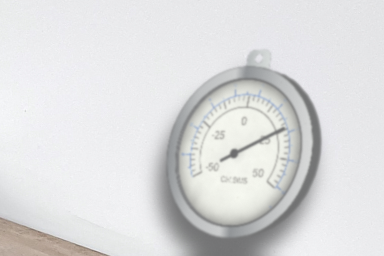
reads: 25
